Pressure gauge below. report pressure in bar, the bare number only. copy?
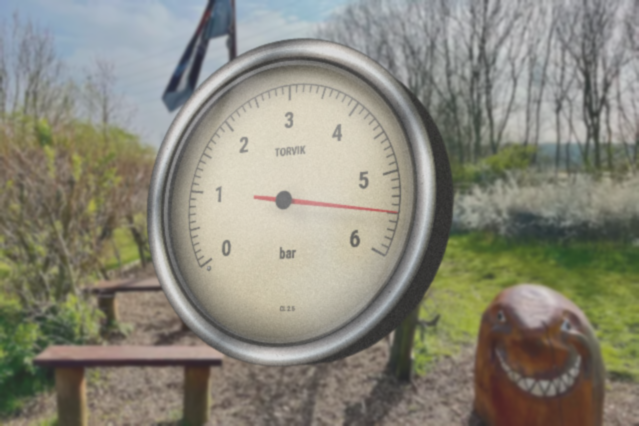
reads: 5.5
